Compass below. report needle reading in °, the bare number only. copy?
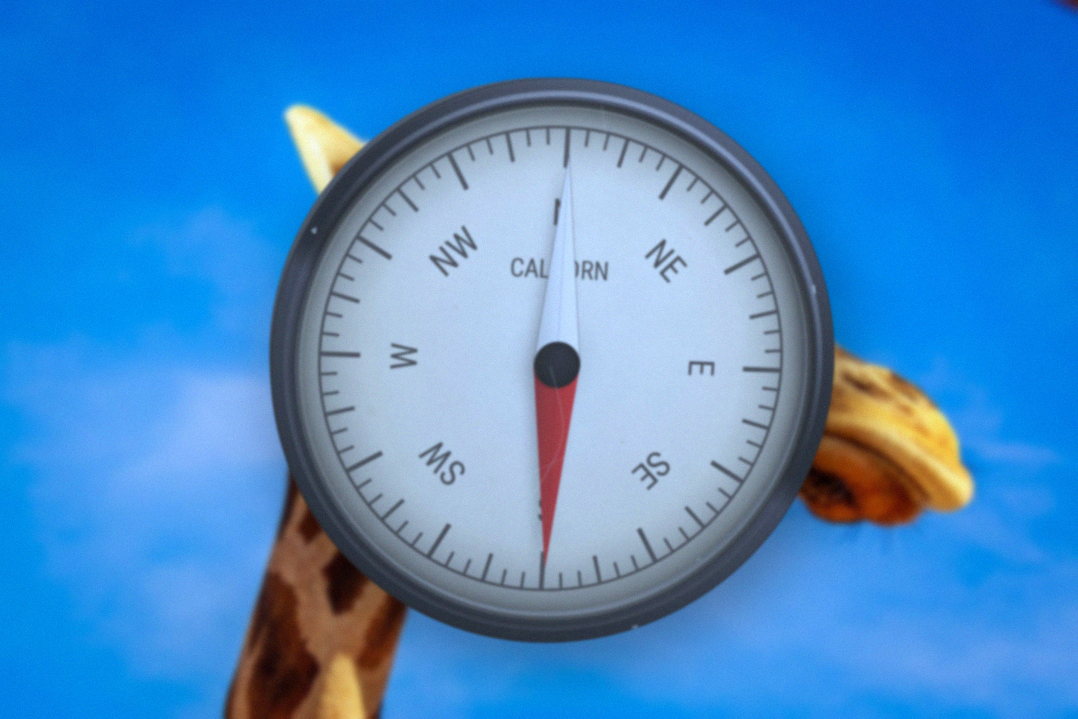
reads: 180
